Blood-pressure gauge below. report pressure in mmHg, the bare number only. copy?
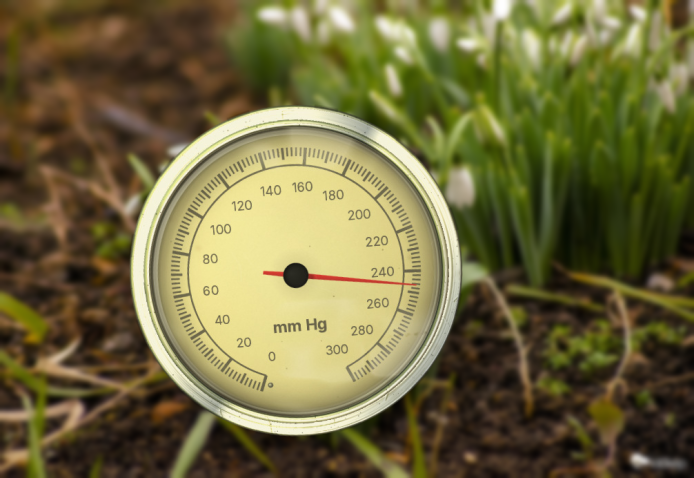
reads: 246
